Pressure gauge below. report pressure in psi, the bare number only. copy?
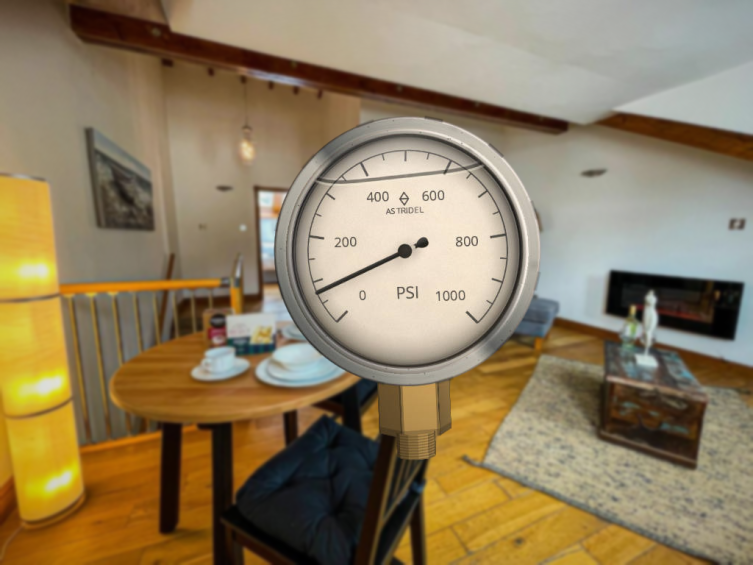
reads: 75
